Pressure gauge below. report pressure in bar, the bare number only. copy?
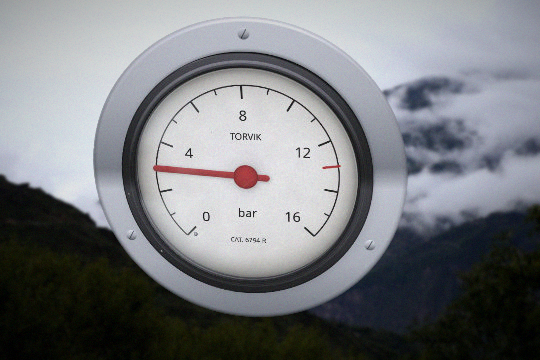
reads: 3
